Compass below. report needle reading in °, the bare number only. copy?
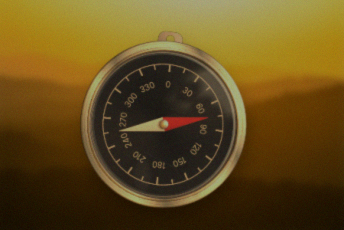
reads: 75
